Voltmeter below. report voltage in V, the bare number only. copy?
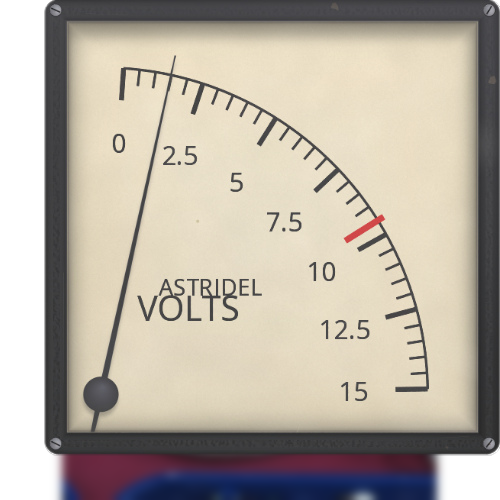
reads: 1.5
